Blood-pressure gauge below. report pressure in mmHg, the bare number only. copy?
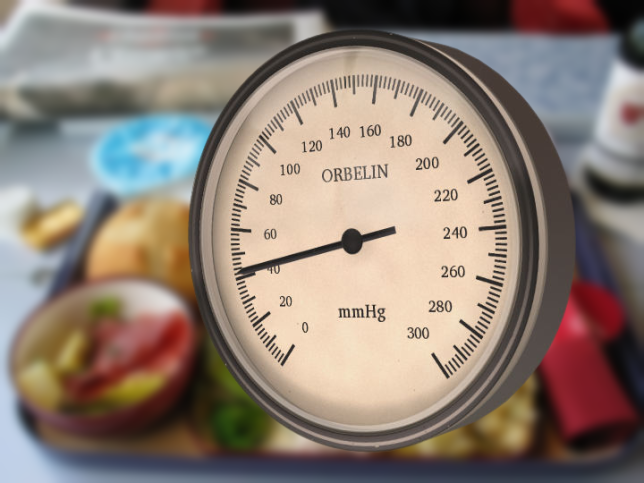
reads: 42
